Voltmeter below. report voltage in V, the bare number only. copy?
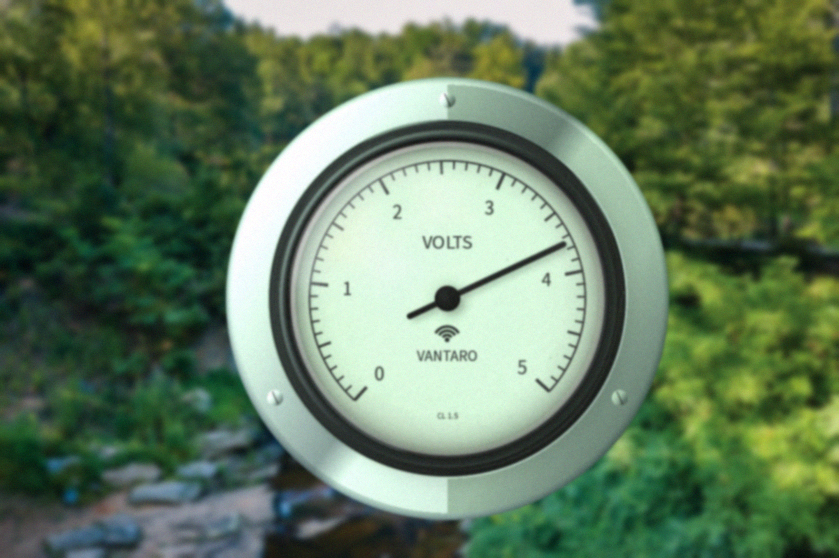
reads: 3.75
